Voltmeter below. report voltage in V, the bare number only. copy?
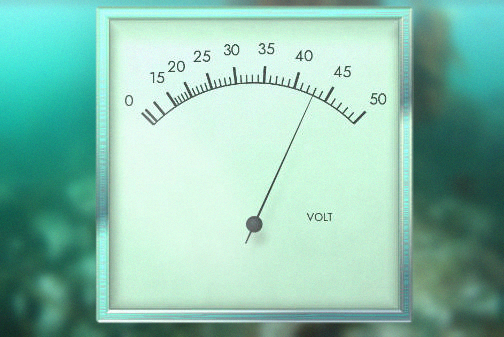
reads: 43
